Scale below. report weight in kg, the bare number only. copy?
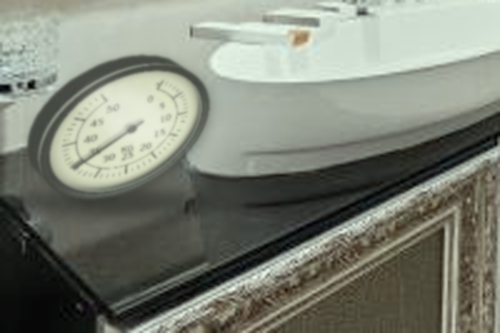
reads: 35
